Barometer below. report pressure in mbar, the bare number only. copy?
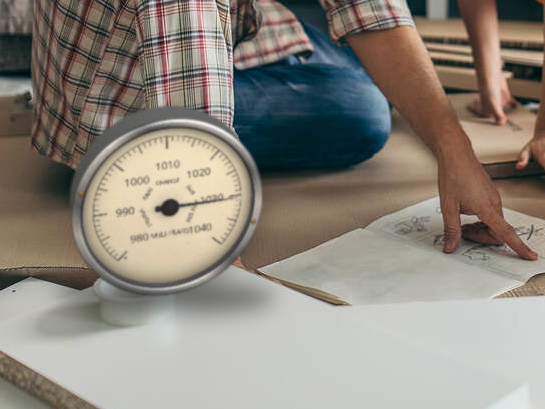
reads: 1030
